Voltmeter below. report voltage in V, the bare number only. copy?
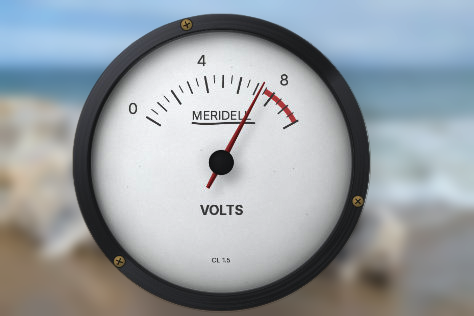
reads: 7.25
